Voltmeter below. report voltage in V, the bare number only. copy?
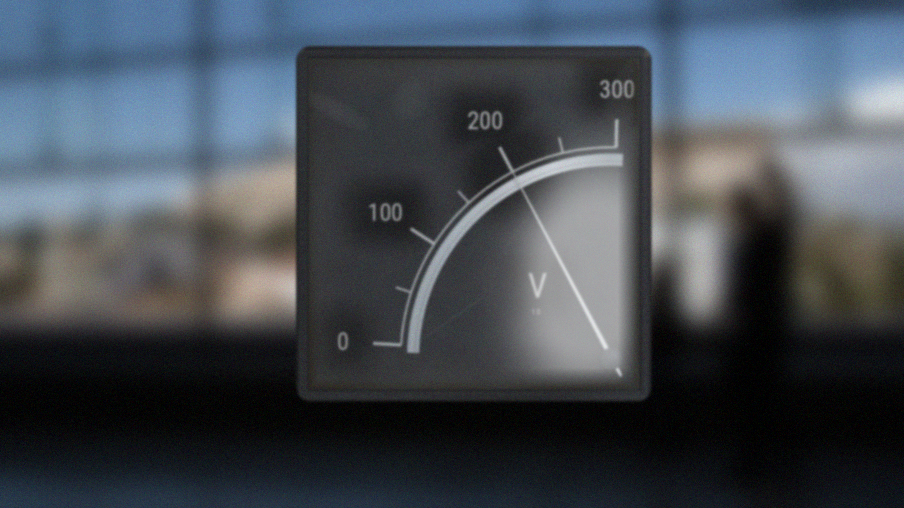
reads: 200
